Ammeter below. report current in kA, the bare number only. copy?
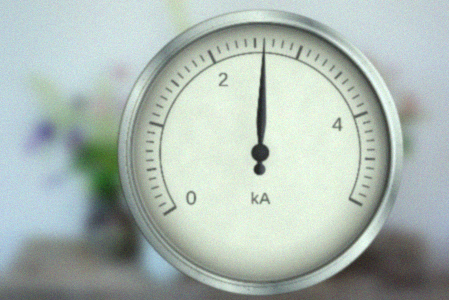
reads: 2.6
